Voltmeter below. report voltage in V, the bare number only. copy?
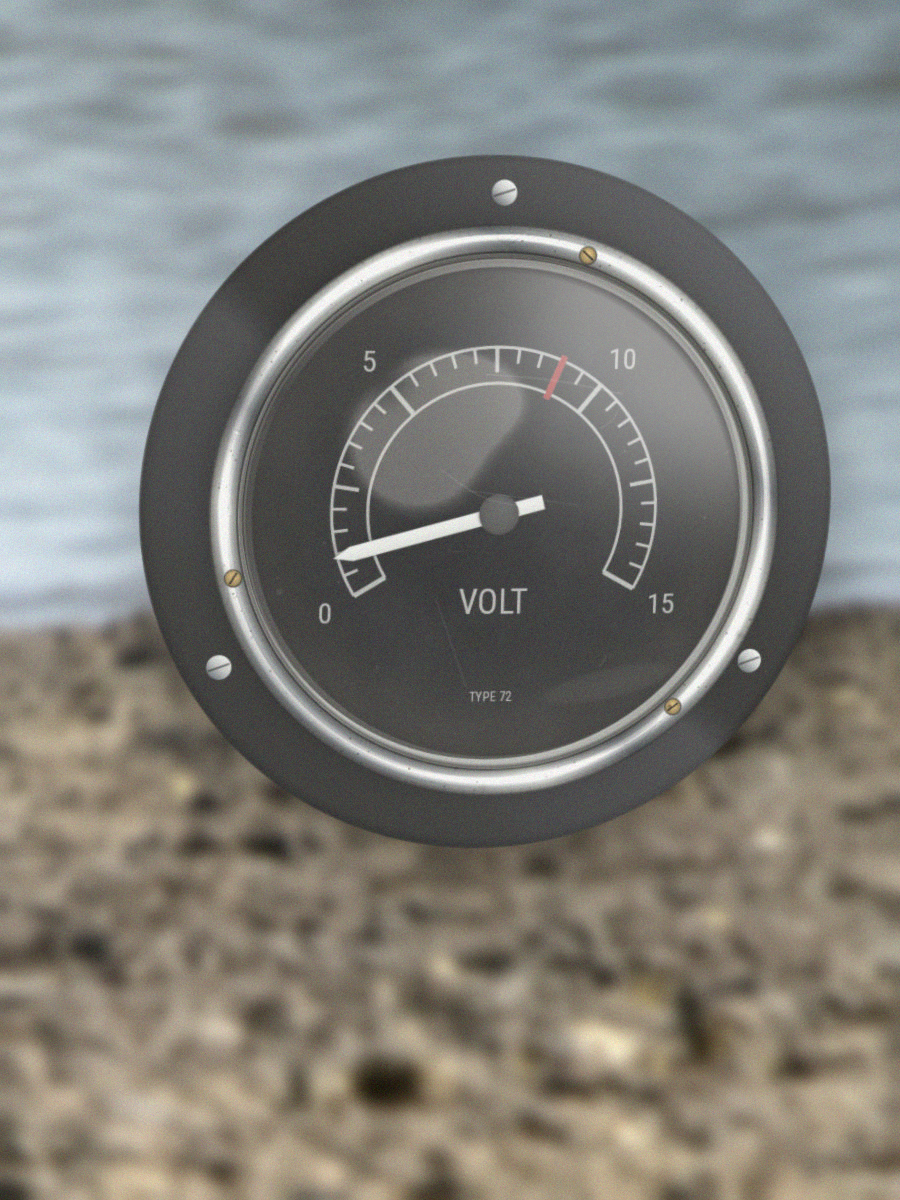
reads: 1
